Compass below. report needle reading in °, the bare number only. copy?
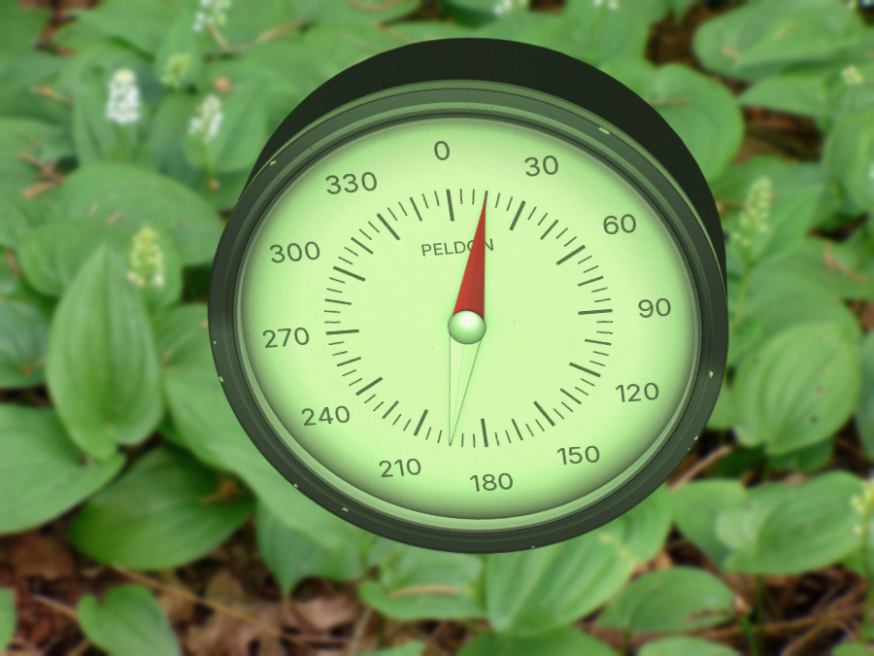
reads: 15
